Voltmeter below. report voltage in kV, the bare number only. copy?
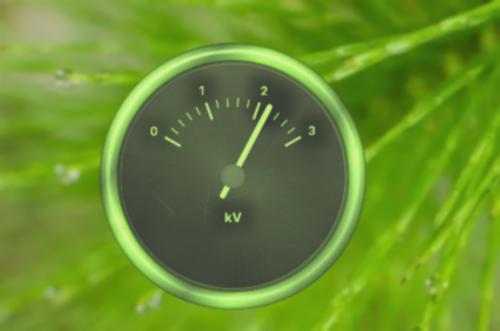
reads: 2.2
